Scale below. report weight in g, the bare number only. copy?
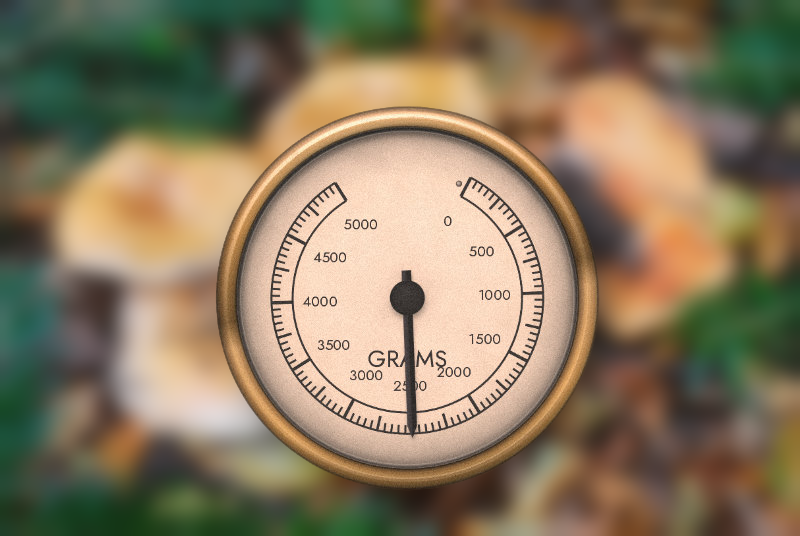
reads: 2500
